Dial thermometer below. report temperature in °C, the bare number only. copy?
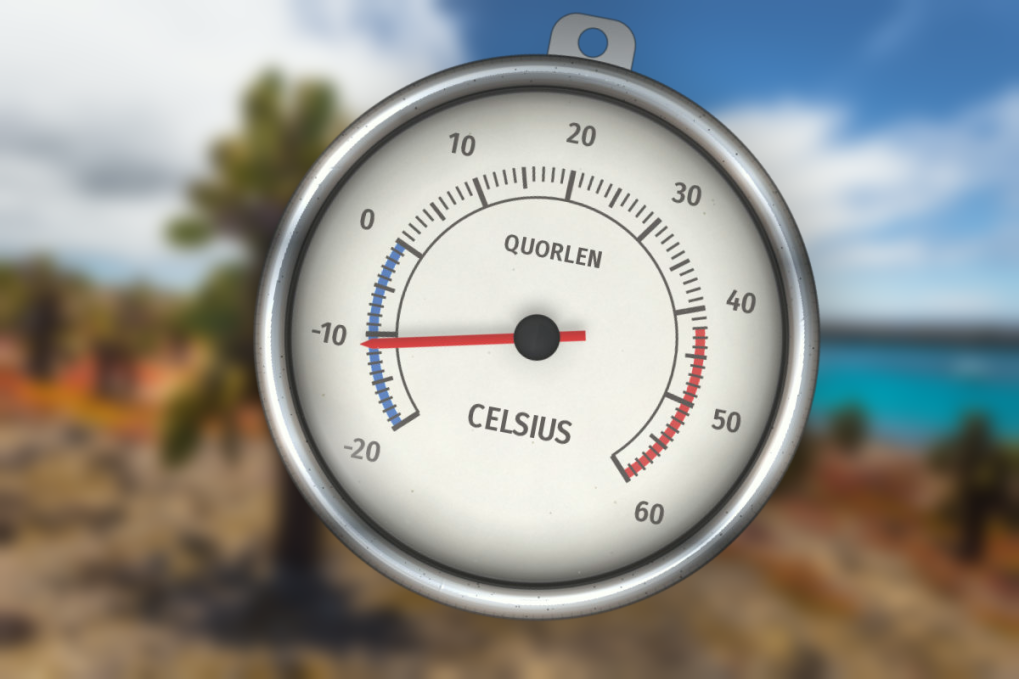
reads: -11
